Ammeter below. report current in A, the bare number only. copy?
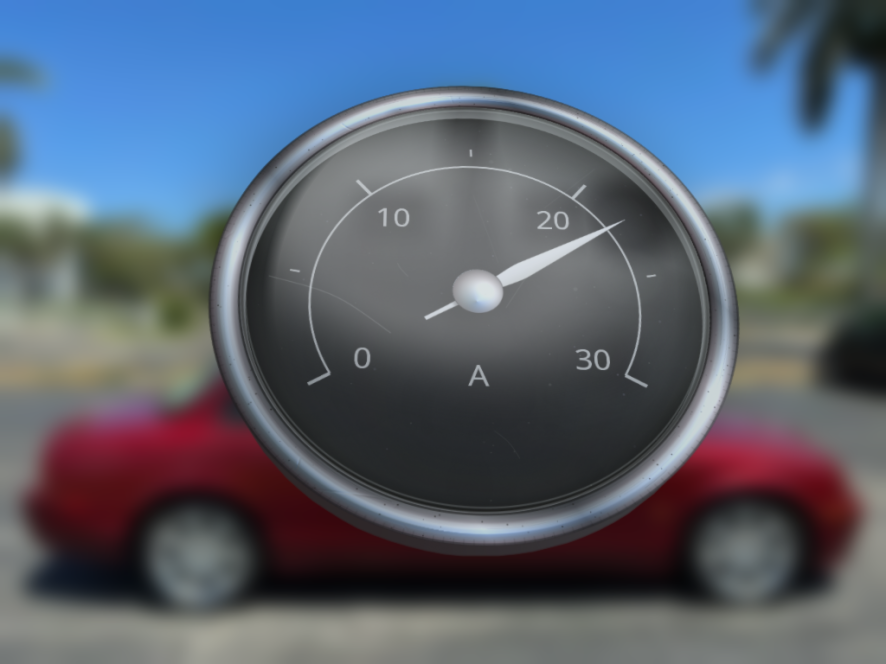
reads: 22.5
